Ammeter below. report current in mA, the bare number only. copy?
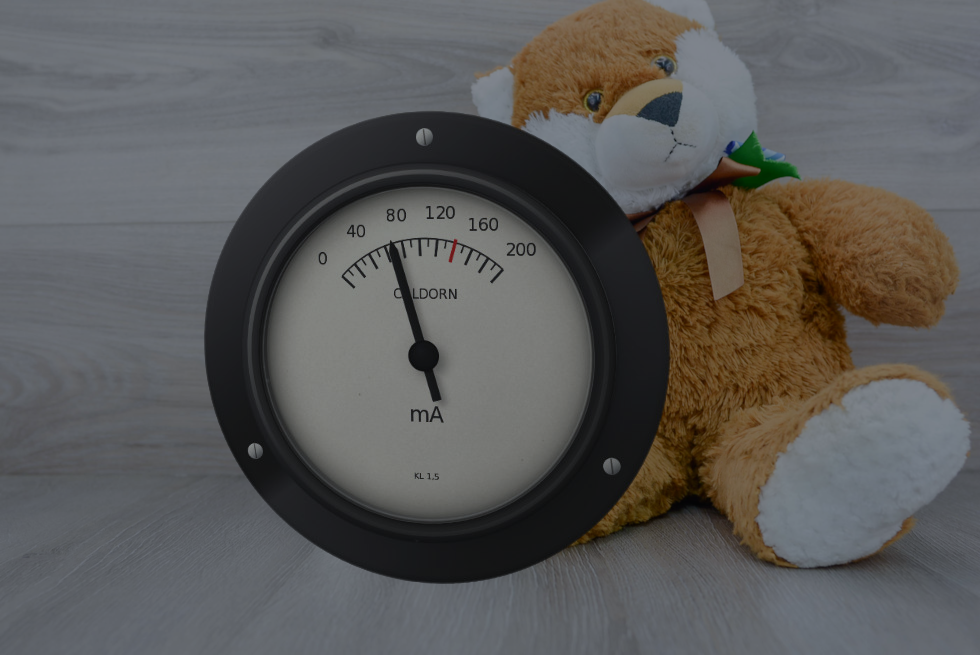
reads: 70
